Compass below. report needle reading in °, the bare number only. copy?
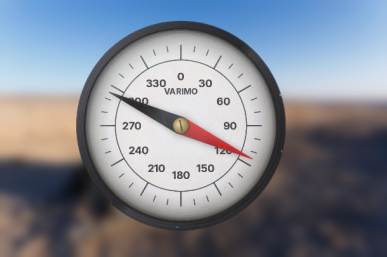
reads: 115
